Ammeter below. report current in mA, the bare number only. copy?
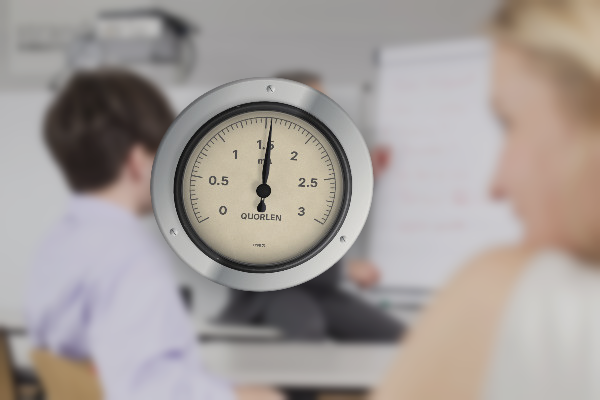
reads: 1.55
